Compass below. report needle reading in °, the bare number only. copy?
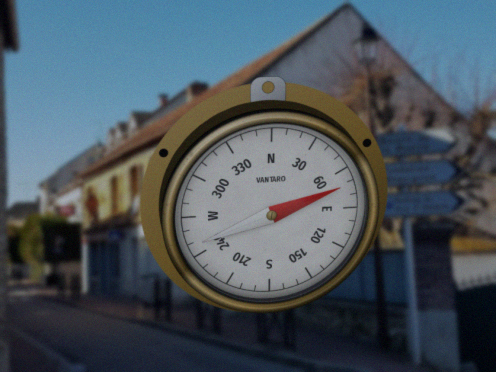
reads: 70
